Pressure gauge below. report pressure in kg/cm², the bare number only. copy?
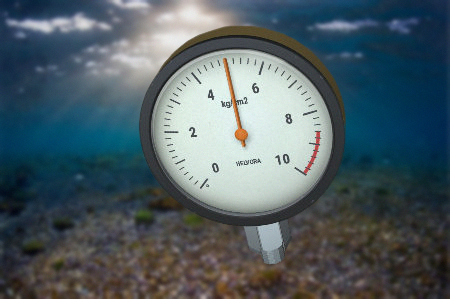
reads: 5
